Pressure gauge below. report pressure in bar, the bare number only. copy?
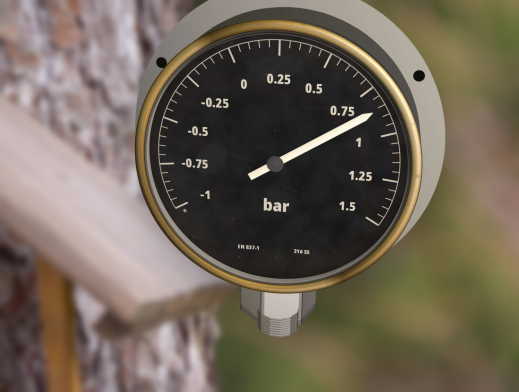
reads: 0.85
